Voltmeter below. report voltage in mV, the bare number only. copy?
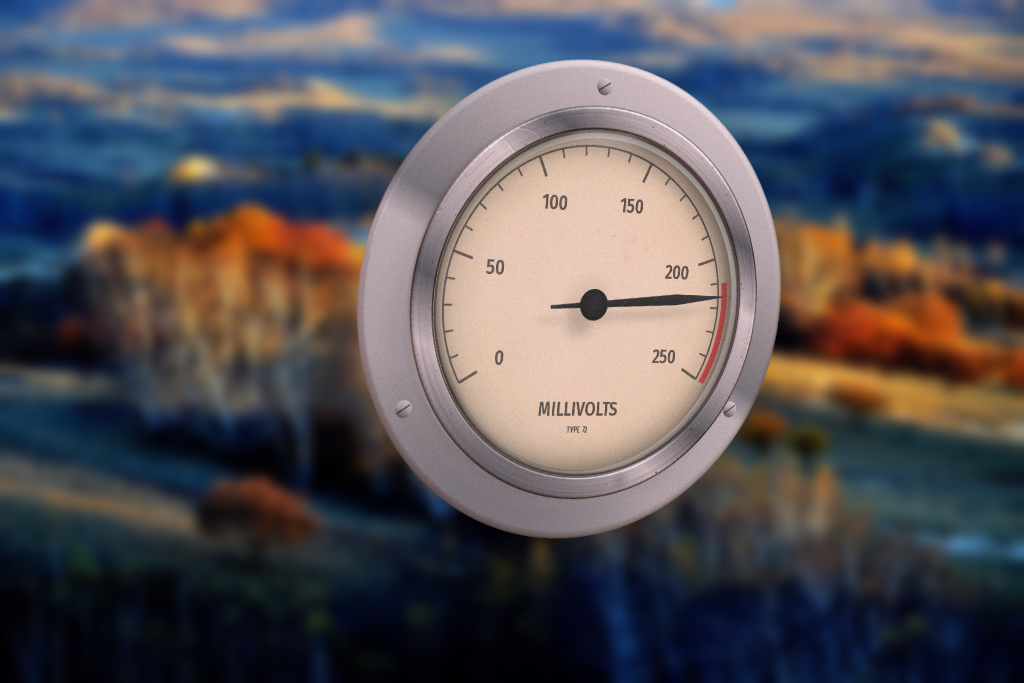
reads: 215
